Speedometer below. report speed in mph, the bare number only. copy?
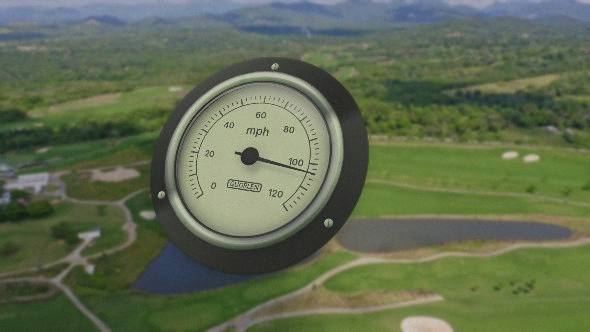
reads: 104
